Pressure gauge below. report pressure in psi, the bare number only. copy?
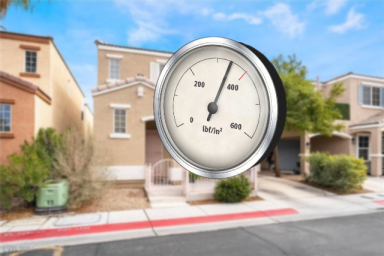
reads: 350
